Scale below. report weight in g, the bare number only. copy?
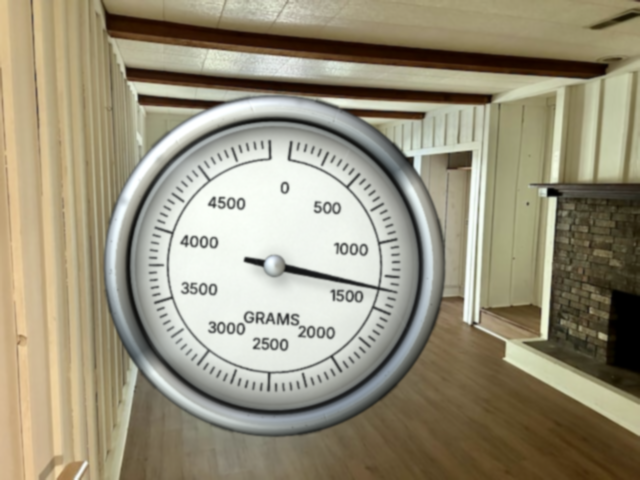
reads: 1350
